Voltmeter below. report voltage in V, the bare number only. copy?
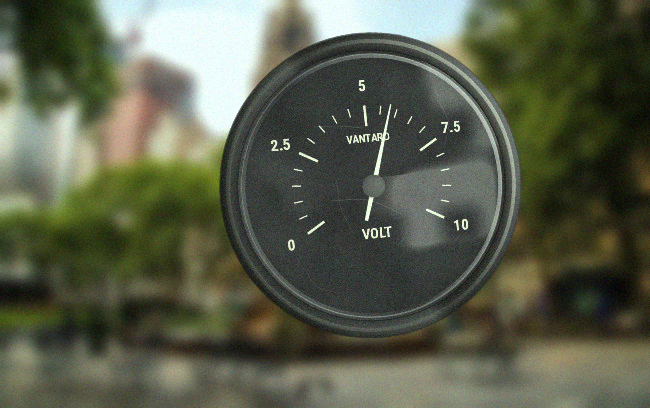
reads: 5.75
